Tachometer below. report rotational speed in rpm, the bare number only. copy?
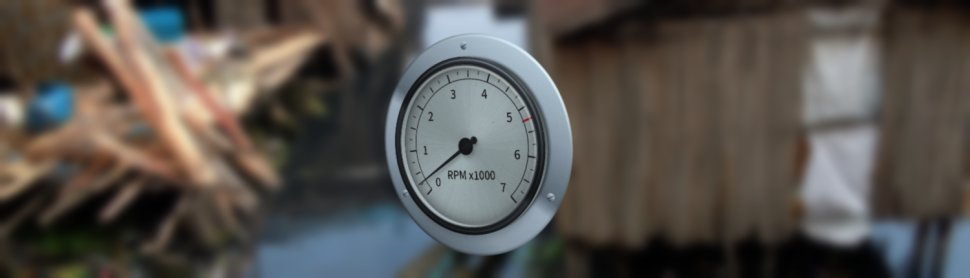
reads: 250
